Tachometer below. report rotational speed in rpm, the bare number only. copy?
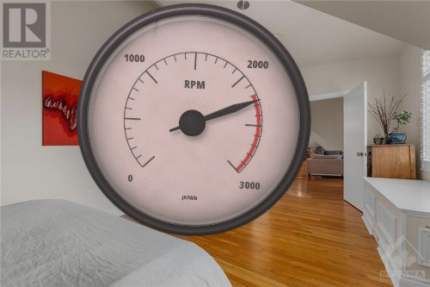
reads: 2250
